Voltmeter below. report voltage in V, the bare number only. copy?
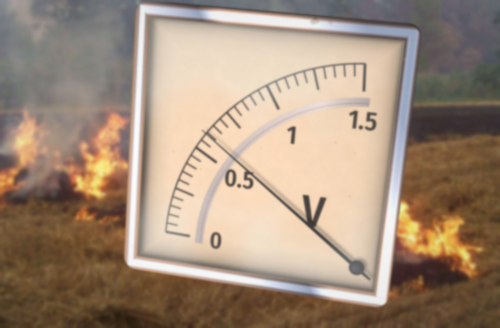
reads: 0.6
